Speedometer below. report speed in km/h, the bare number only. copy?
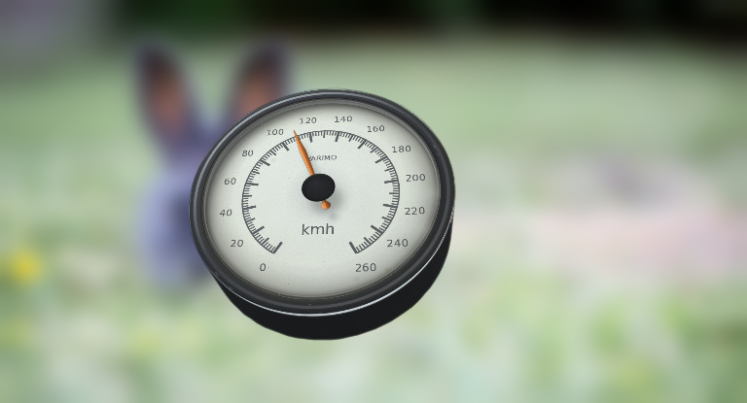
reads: 110
